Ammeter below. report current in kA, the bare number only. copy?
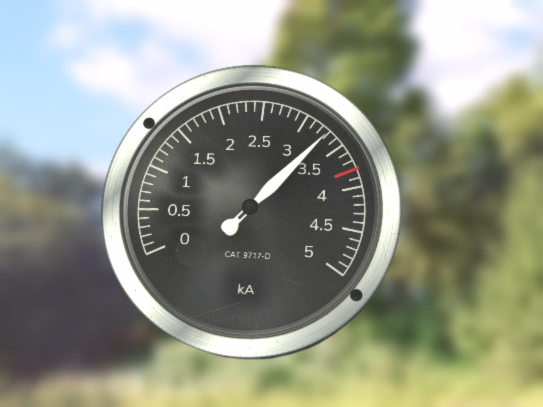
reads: 3.3
